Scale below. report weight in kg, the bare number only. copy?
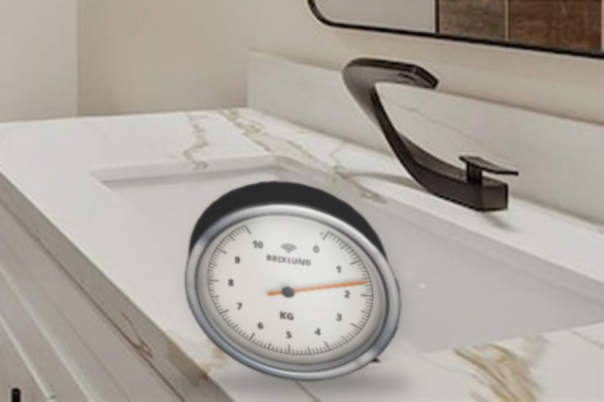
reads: 1.5
